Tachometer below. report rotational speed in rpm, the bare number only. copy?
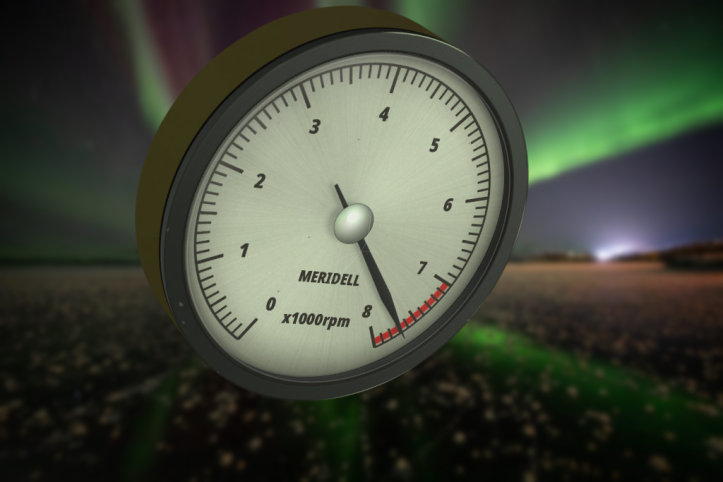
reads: 7700
